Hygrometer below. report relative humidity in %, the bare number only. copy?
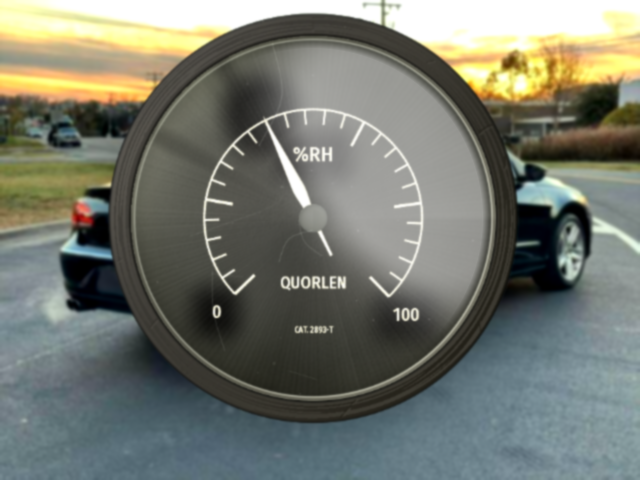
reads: 40
